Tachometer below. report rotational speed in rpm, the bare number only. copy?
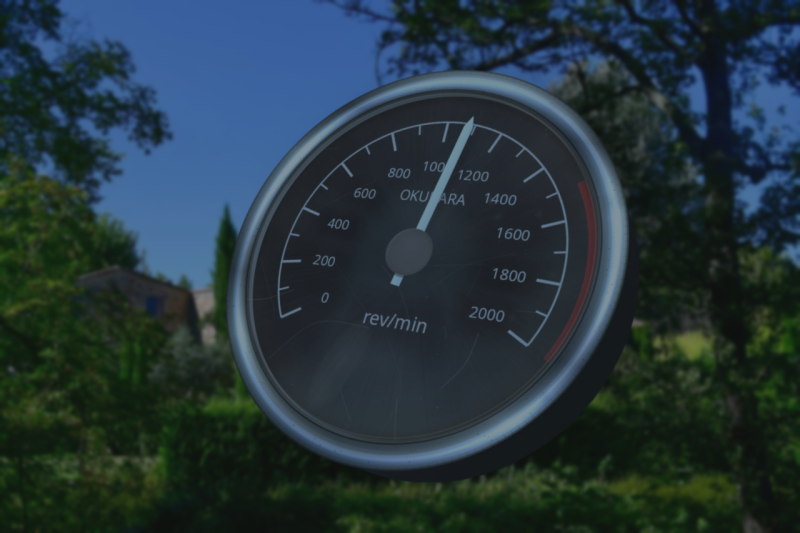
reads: 1100
